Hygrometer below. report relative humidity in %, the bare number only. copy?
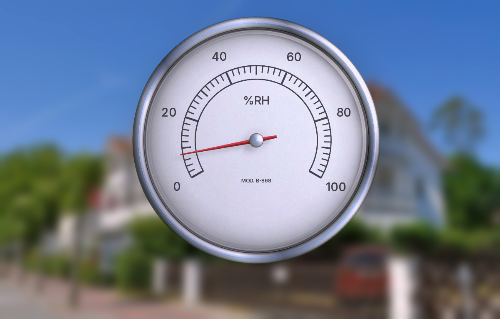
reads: 8
